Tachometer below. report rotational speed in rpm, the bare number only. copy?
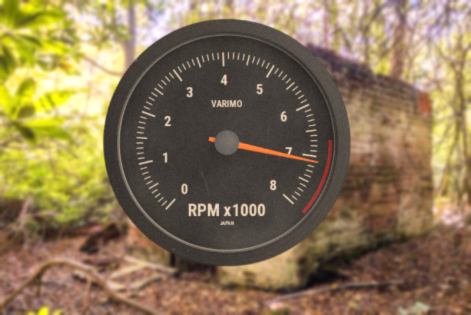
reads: 7100
